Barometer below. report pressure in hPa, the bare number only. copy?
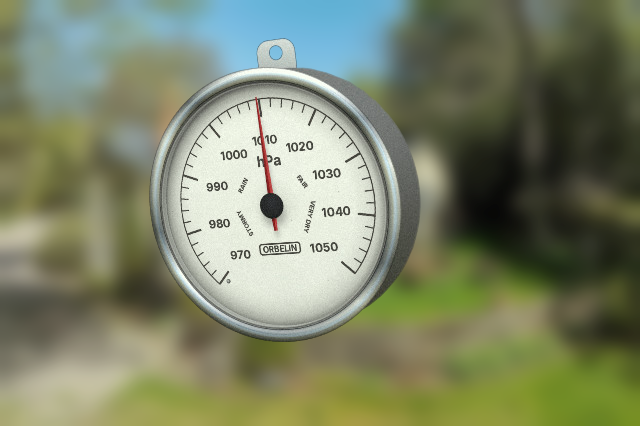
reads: 1010
